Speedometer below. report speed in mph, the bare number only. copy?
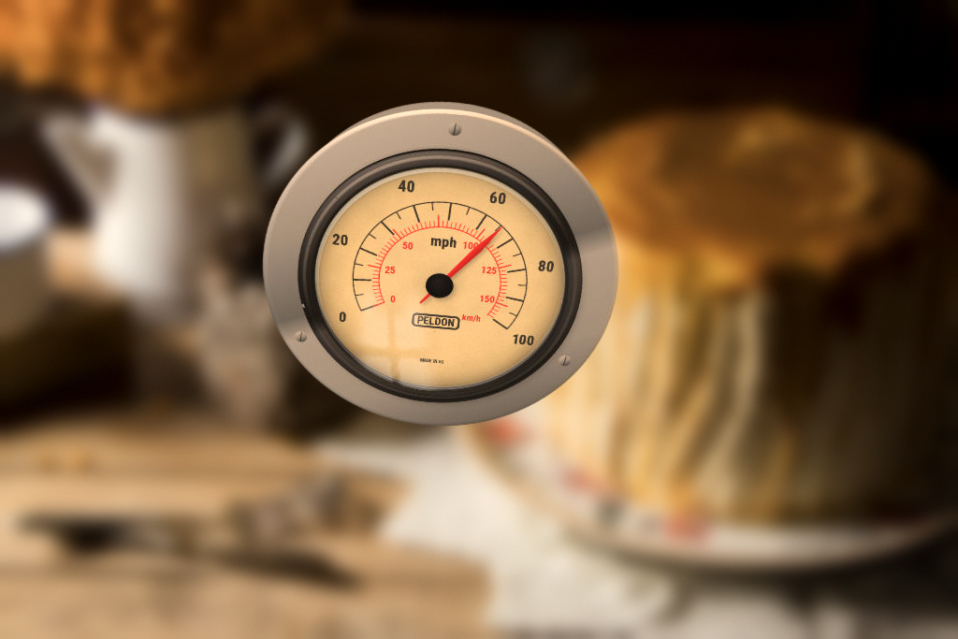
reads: 65
